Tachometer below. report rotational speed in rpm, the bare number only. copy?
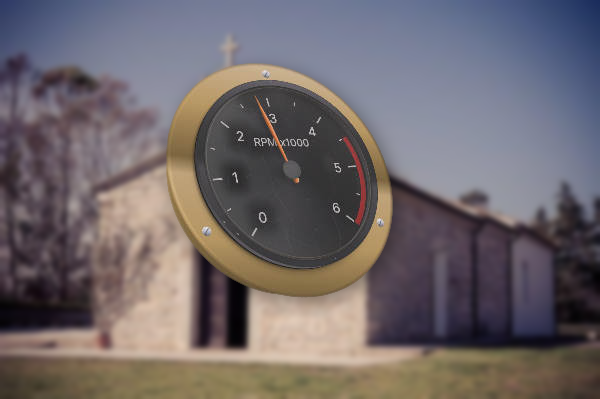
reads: 2750
